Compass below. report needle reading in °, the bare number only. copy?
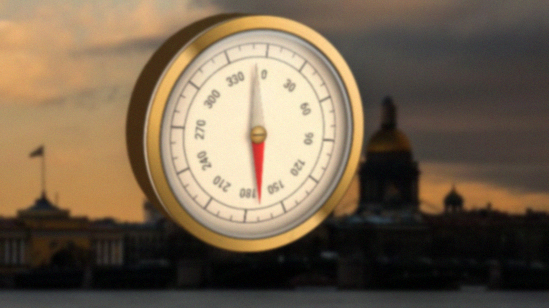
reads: 170
